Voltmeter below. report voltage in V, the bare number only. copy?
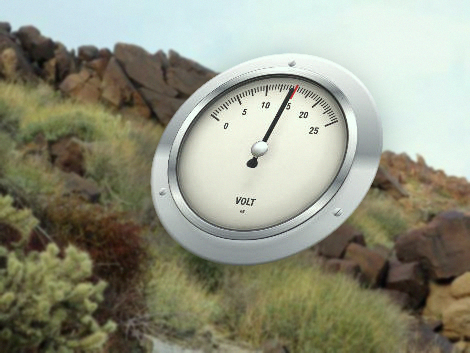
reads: 15
